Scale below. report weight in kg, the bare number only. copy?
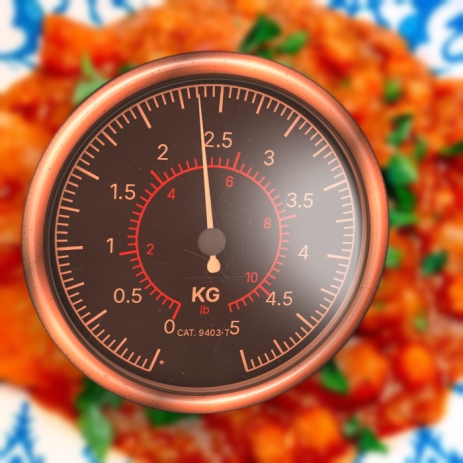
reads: 2.35
